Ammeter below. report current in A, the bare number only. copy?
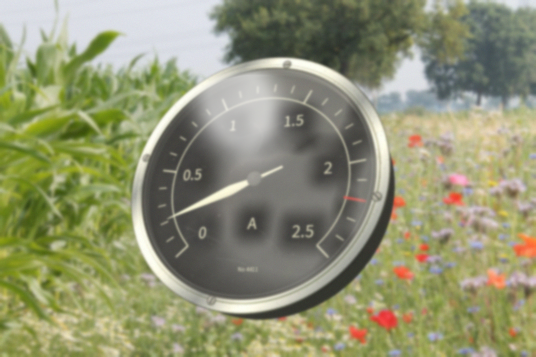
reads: 0.2
